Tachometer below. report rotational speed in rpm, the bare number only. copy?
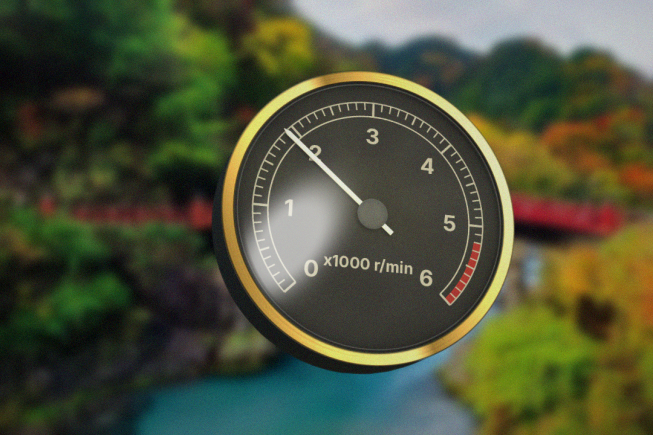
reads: 1900
